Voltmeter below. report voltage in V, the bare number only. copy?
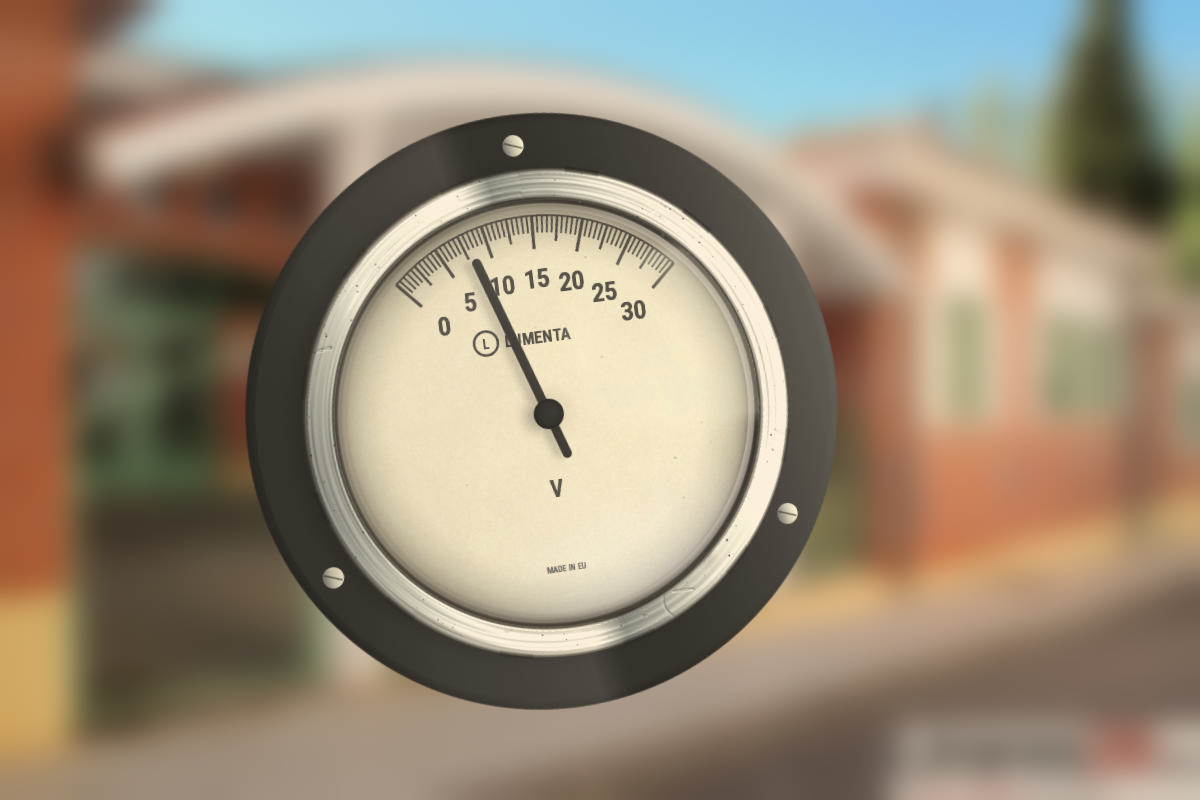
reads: 8
